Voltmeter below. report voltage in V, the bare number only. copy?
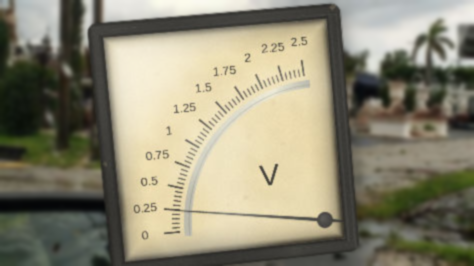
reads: 0.25
